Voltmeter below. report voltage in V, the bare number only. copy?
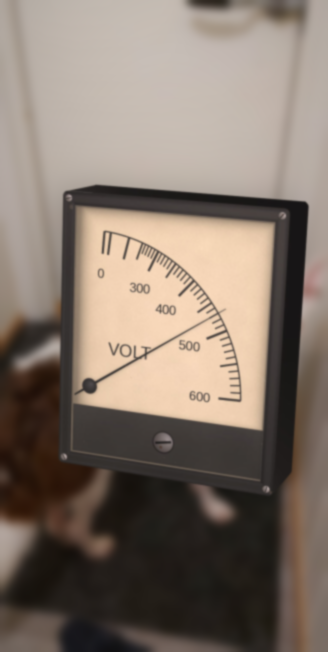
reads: 470
